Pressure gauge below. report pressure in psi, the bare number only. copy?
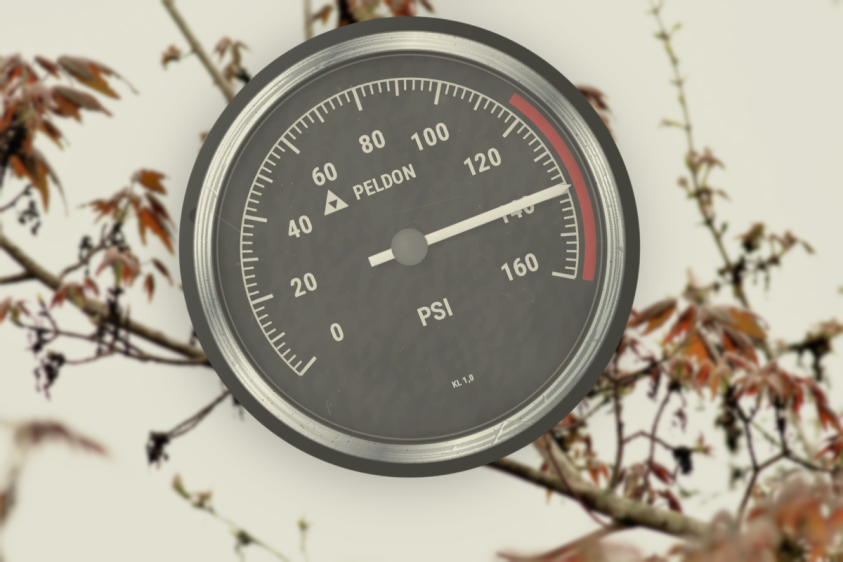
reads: 139
